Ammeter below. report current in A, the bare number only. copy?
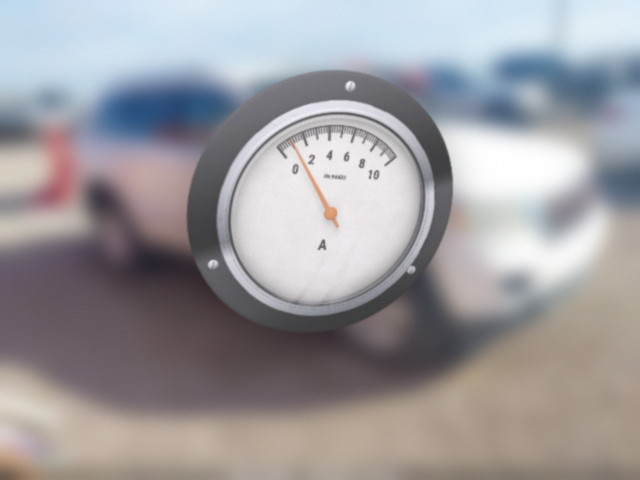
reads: 1
